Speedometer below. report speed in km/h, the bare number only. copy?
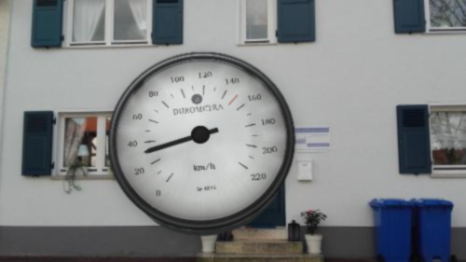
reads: 30
